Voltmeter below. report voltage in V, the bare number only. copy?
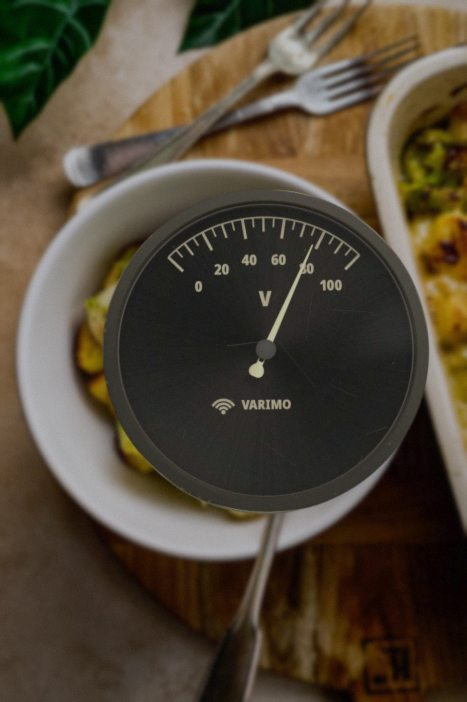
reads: 77.5
